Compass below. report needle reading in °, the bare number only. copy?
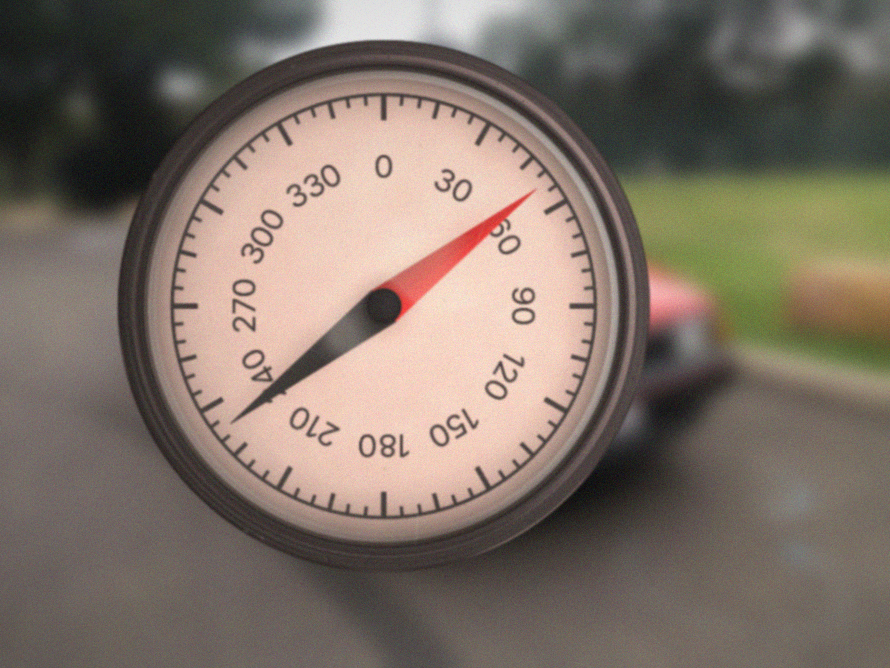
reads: 52.5
